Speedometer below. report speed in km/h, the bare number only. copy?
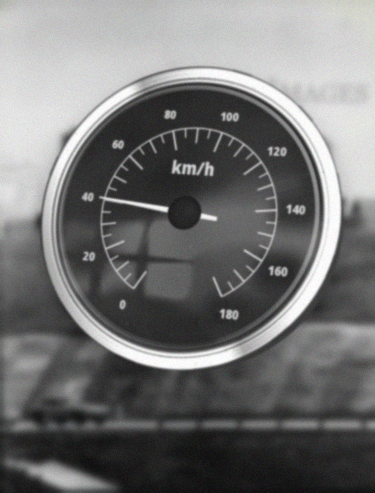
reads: 40
